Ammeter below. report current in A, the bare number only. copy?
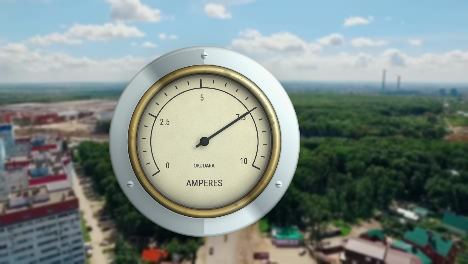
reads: 7.5
